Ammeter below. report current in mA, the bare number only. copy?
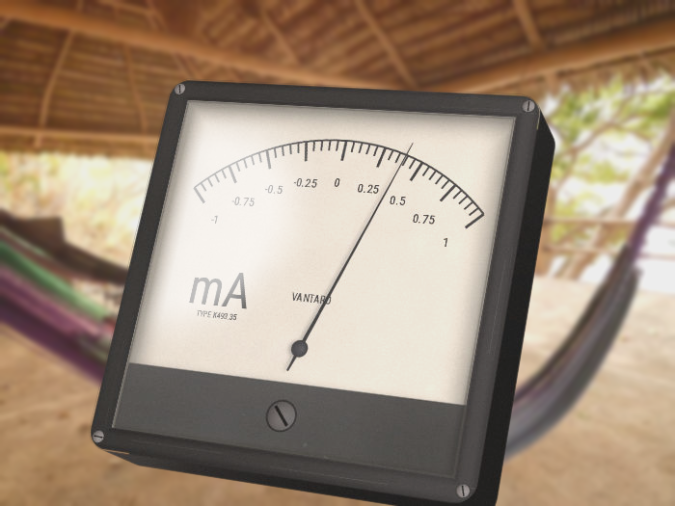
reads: 0.4
